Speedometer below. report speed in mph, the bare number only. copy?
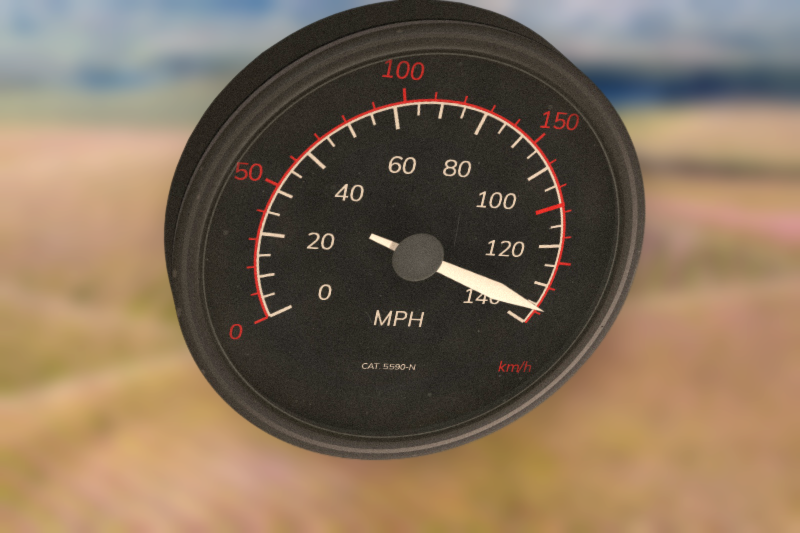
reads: 135
